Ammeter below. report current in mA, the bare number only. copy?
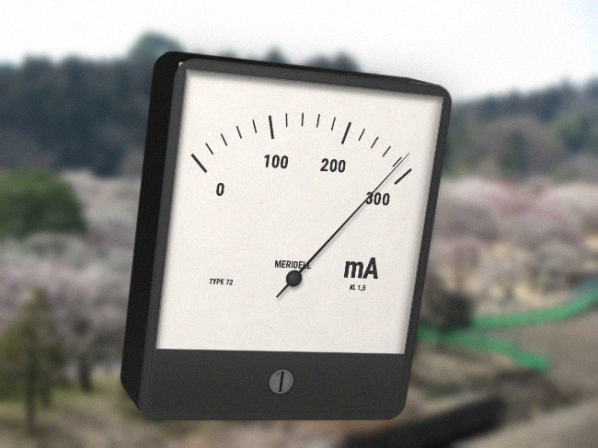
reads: 280
